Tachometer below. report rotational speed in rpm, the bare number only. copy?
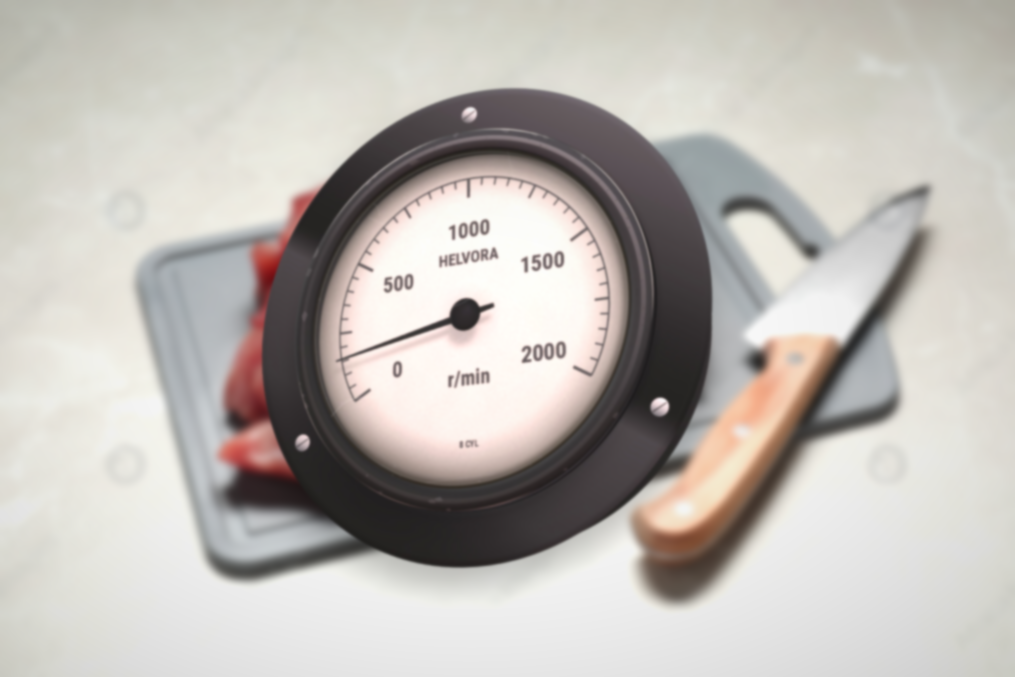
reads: 150
